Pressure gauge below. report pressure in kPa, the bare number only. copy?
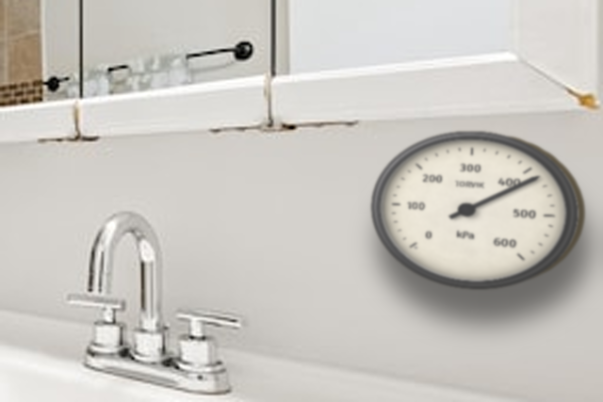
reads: 420
